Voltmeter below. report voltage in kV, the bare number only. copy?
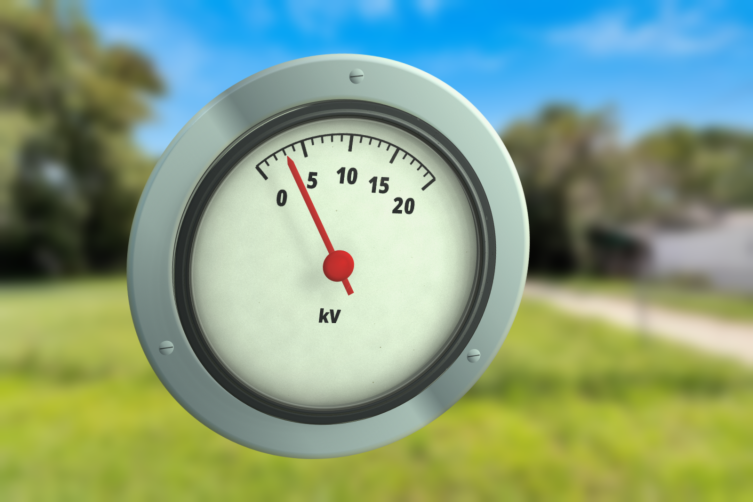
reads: 3
